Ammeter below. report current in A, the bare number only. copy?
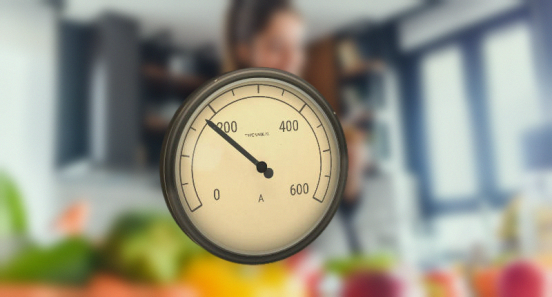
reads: 175
